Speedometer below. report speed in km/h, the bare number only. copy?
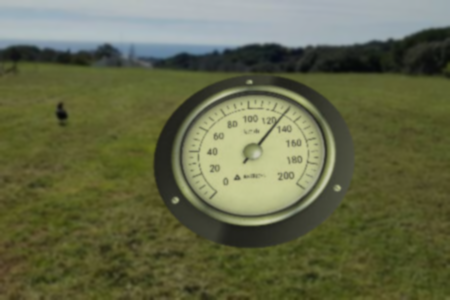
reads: 130
